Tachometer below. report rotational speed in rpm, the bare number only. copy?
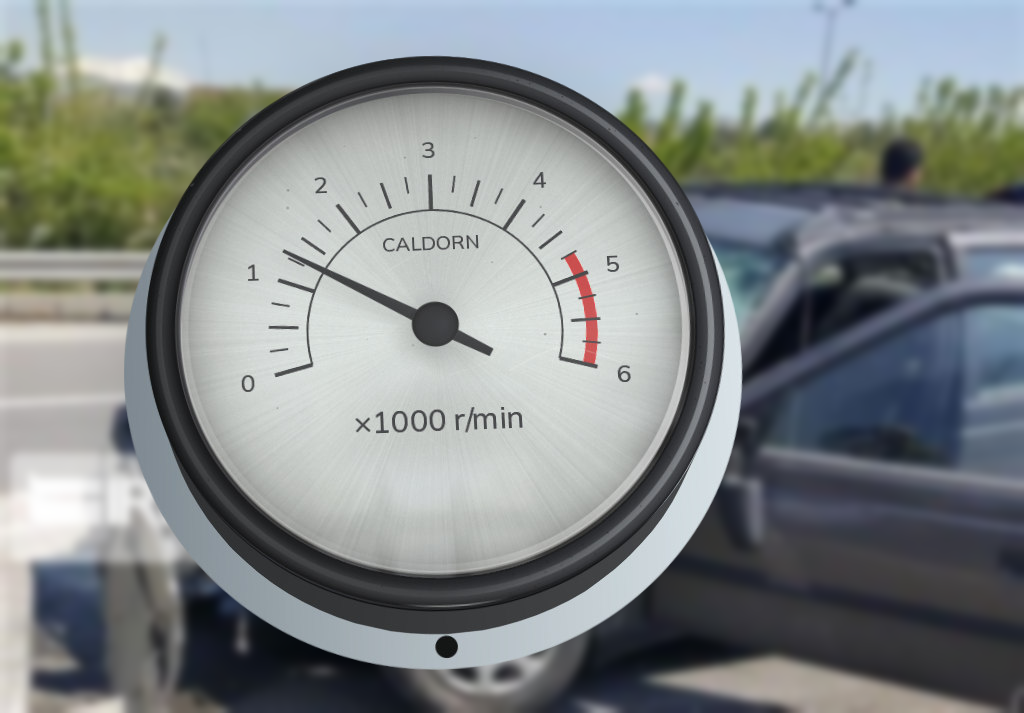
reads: 1250
